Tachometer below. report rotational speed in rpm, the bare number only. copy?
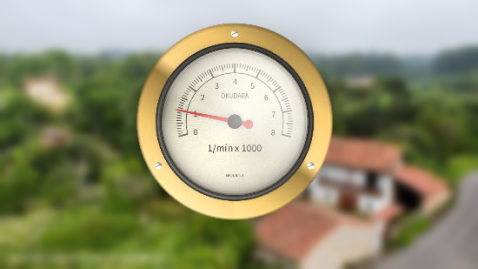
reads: 1000
